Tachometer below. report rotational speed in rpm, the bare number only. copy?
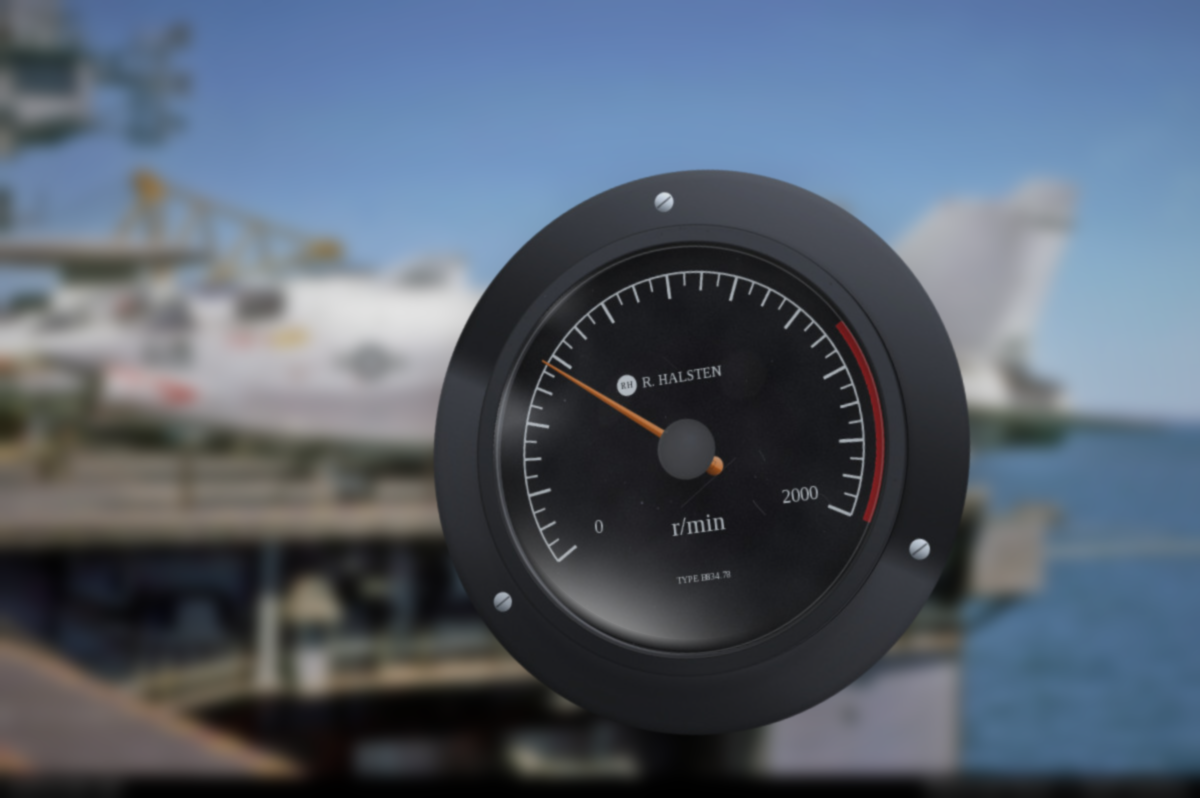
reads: 575
